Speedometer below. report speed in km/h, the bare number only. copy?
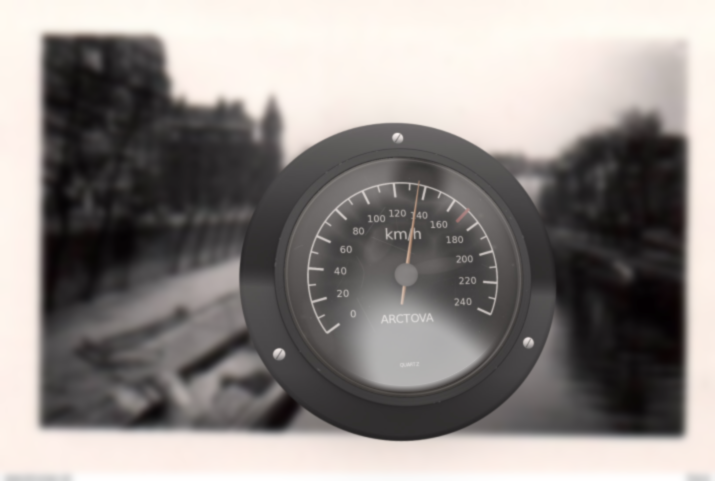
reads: 135
